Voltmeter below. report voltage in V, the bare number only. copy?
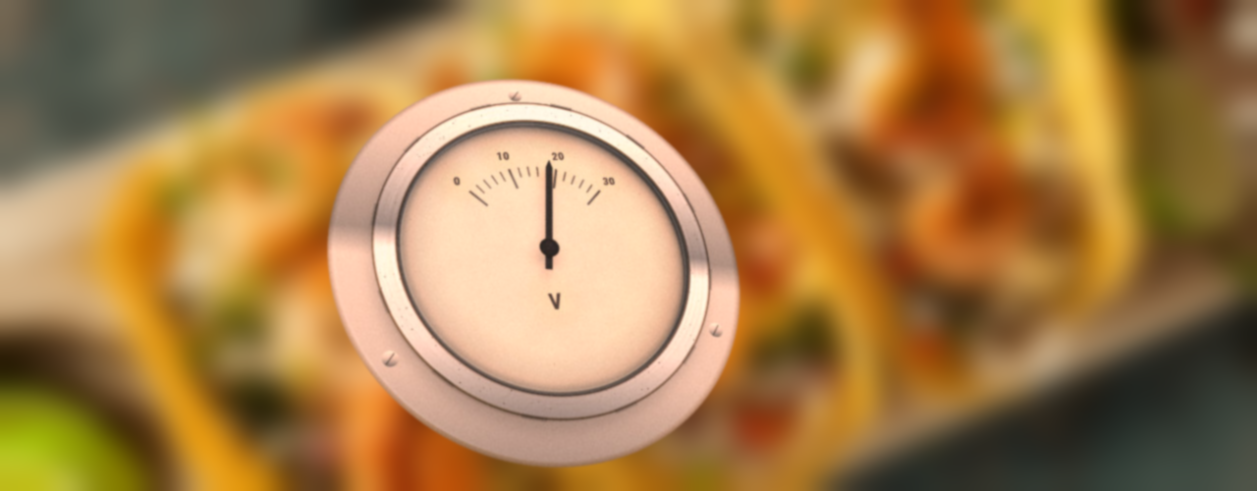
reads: 18
